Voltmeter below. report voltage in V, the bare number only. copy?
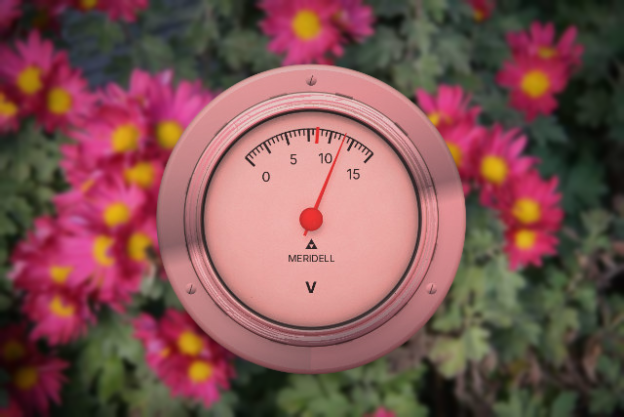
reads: 11.5
